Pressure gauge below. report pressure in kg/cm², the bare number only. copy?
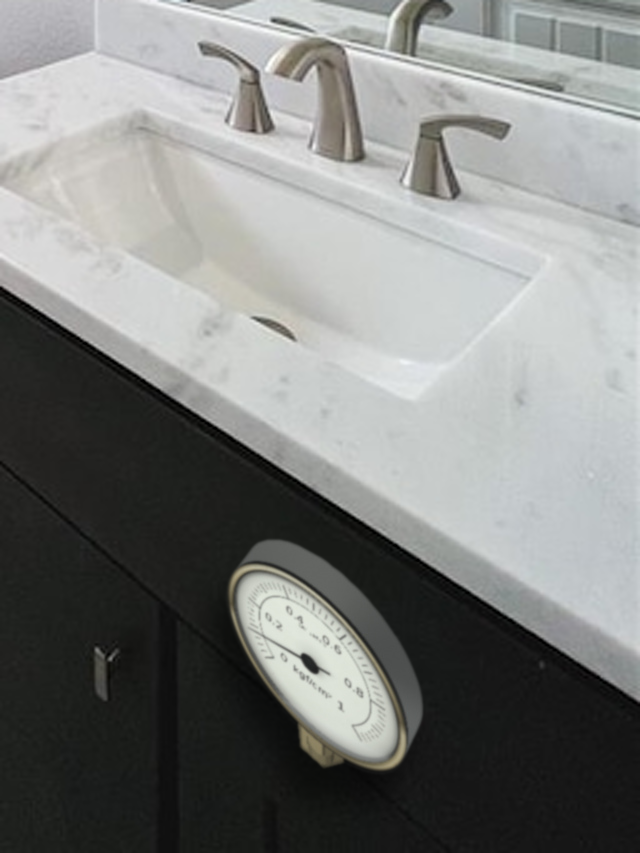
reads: 0.1
